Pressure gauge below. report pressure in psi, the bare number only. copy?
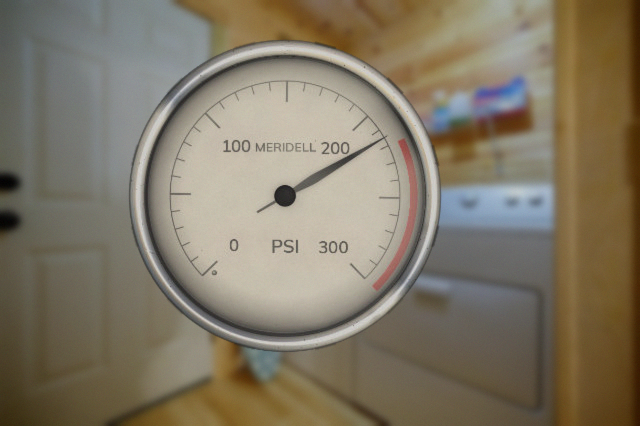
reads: 215
